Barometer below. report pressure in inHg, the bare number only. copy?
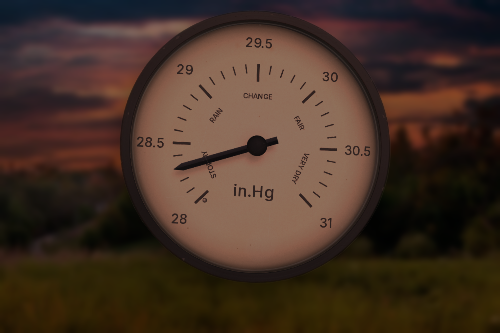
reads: 28.3
